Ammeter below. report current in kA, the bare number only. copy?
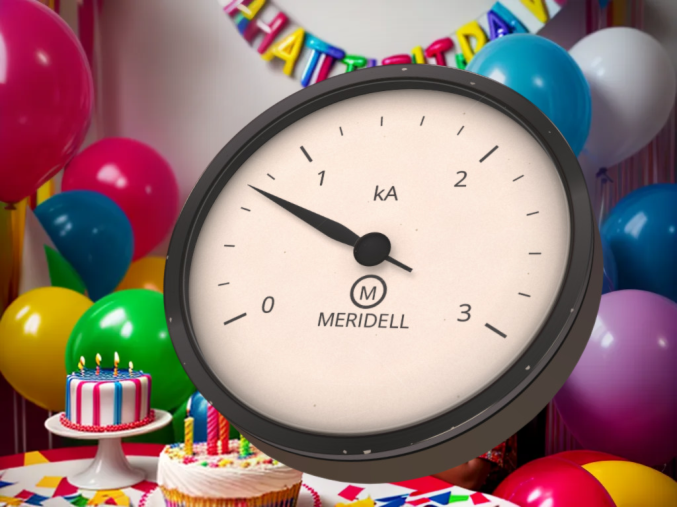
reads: 0.7
